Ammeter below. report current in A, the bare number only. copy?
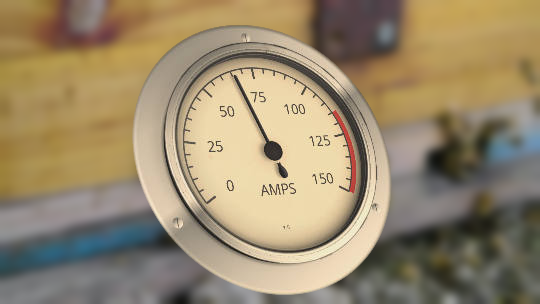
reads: 65
